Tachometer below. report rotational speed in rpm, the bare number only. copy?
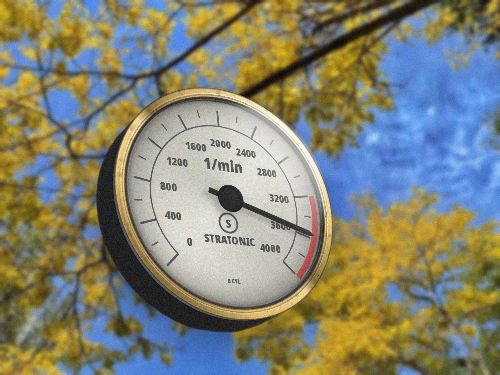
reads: 3600
